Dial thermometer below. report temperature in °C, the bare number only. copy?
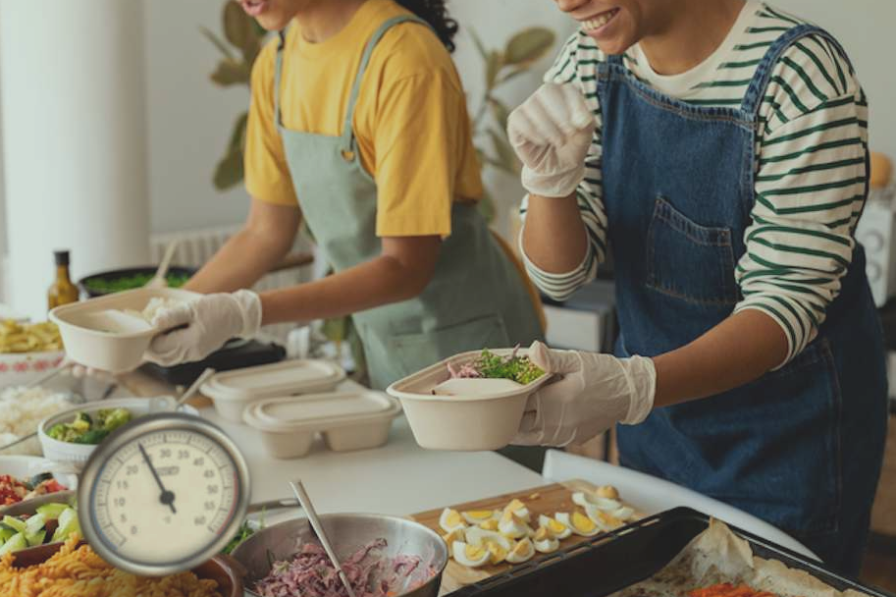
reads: 25
